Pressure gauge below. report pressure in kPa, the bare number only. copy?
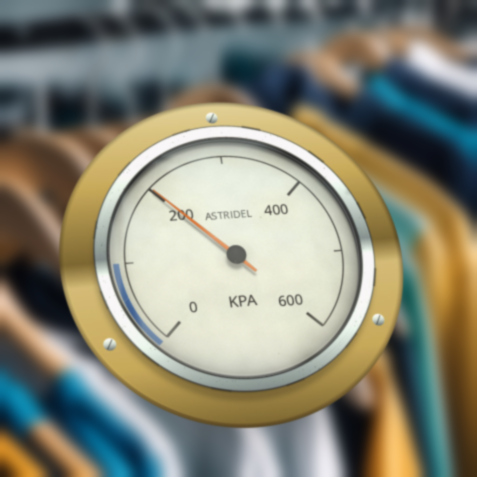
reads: 200
